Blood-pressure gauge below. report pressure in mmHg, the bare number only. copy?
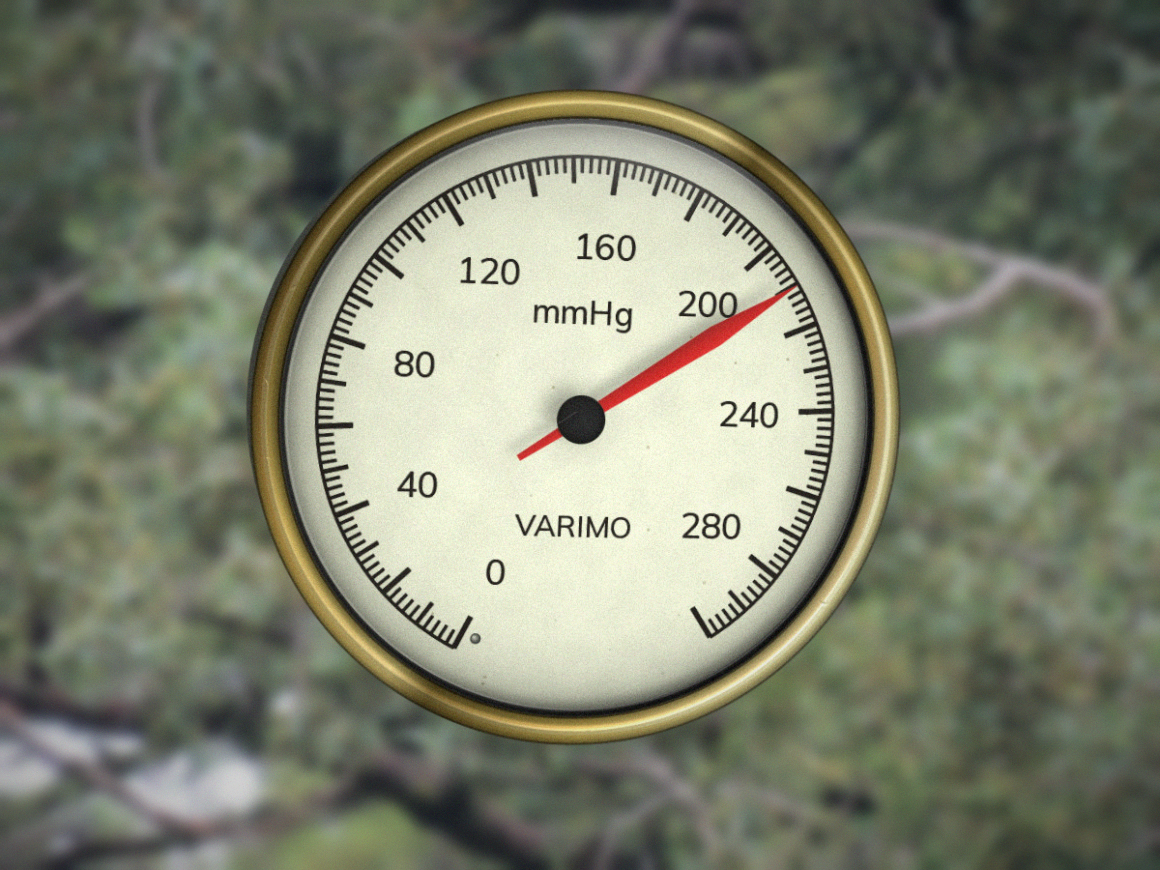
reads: 210
